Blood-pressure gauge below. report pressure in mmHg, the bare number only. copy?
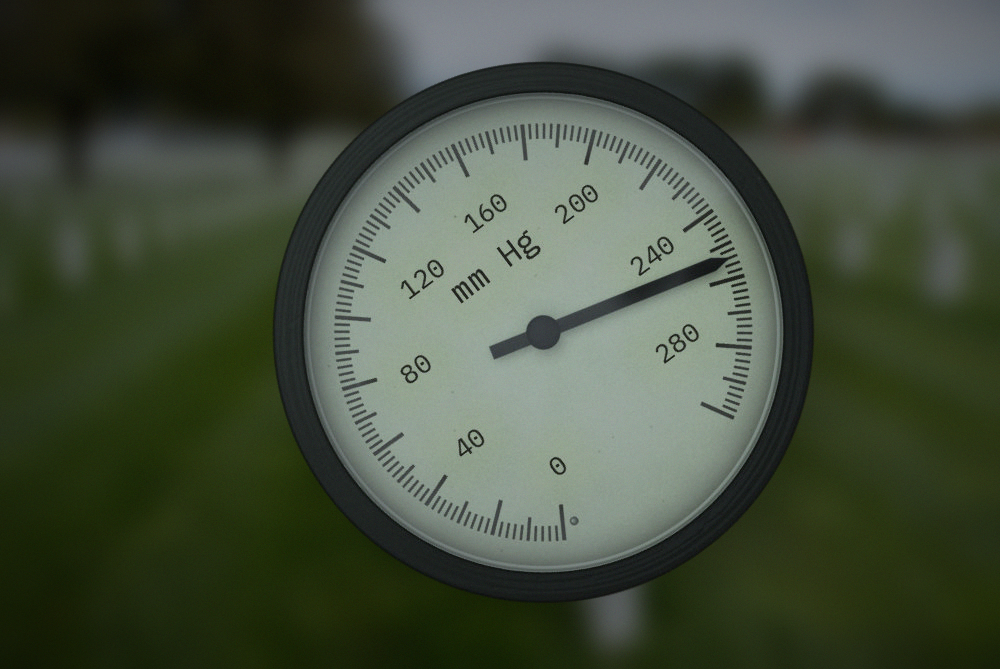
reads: 254
